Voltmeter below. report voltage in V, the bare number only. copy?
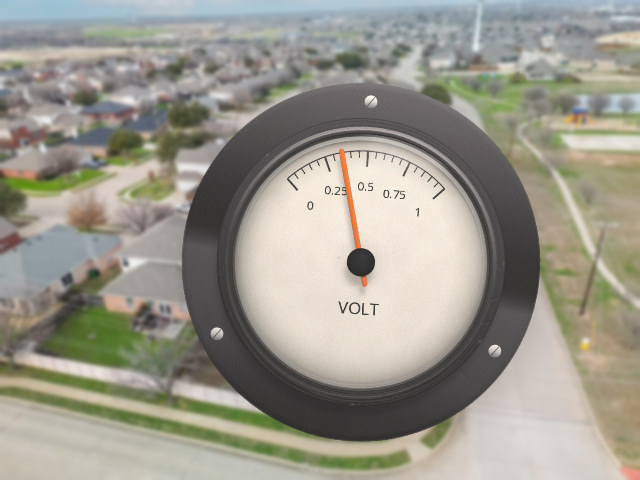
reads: 0.35
